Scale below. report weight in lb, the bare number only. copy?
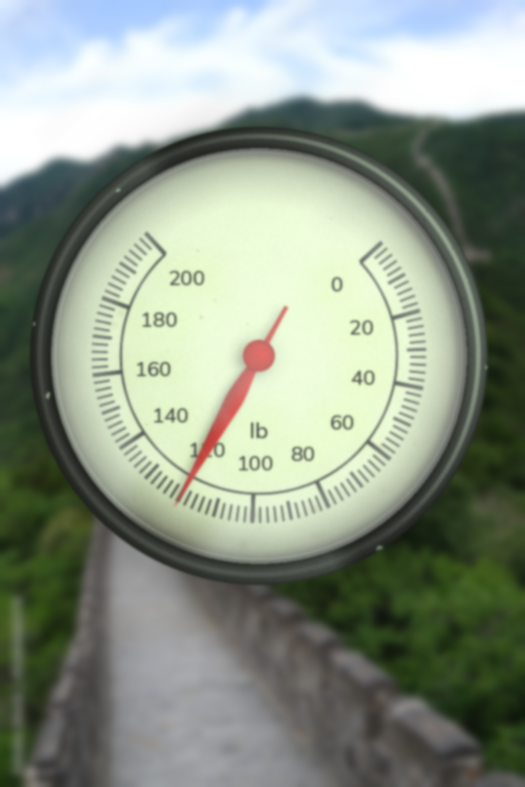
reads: 120
